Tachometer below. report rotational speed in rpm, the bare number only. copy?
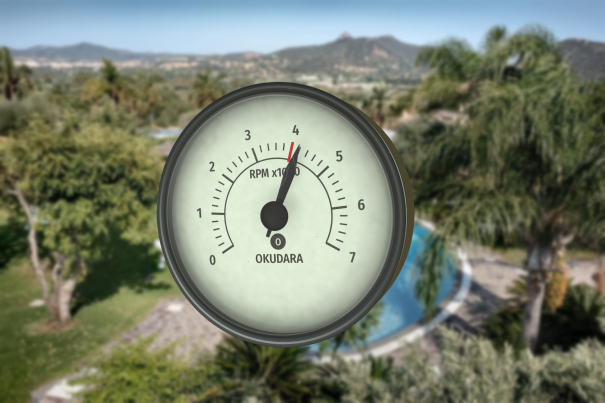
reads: 4200
